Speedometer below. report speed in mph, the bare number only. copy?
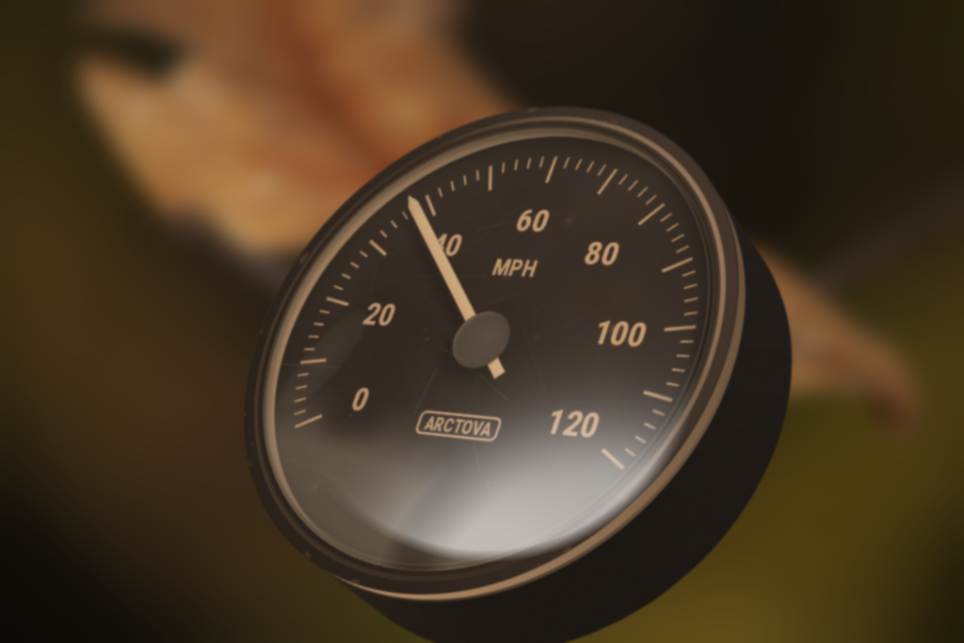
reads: 38
